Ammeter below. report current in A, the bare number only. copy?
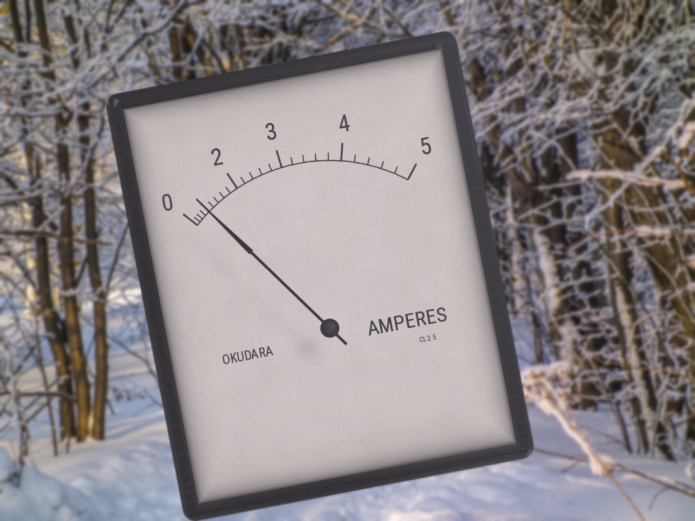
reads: 1
